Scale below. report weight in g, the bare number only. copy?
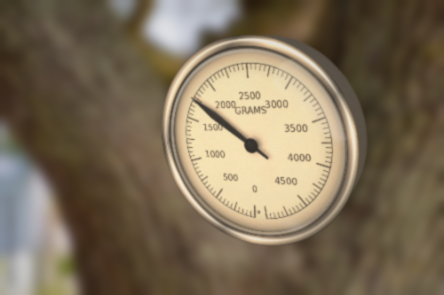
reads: 1750
